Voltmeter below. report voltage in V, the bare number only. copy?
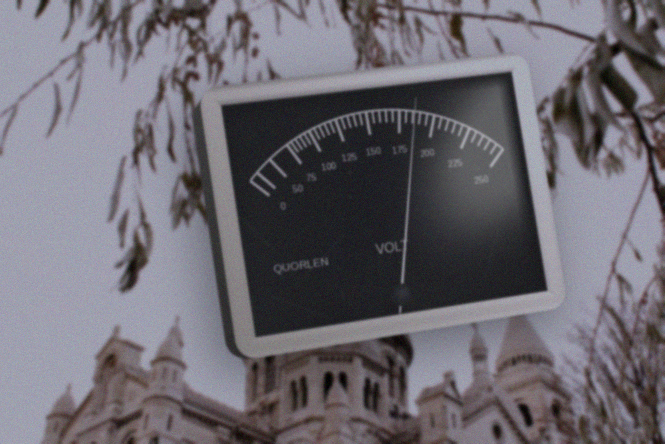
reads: 185
